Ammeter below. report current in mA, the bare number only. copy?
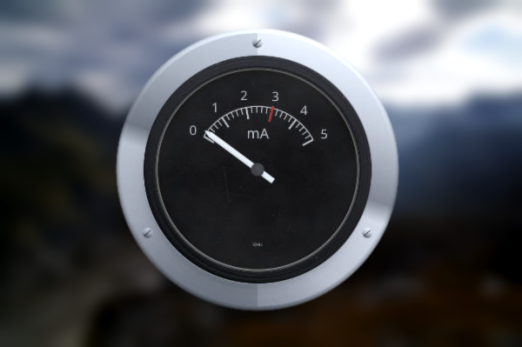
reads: 0.2
